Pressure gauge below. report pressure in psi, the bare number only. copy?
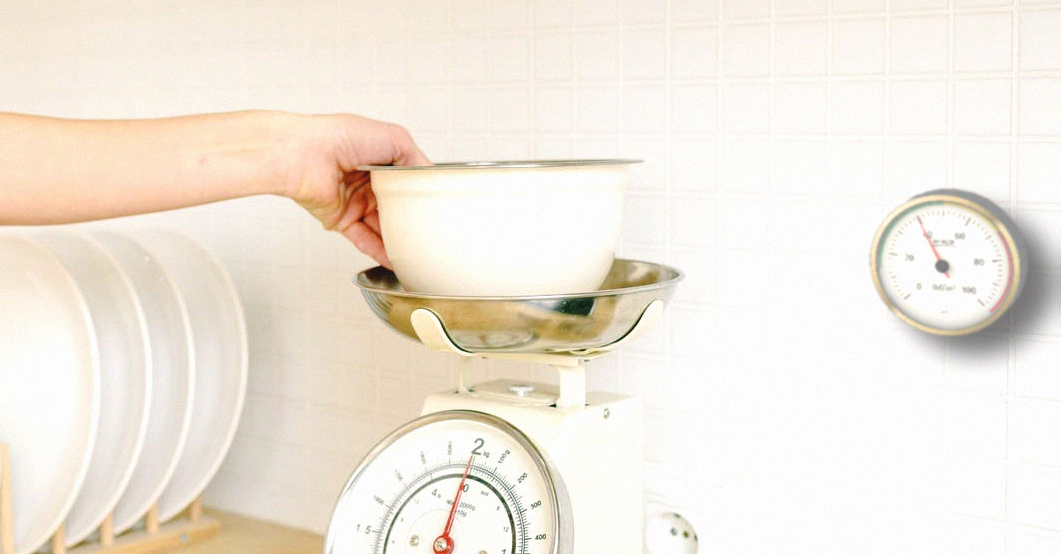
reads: 40
